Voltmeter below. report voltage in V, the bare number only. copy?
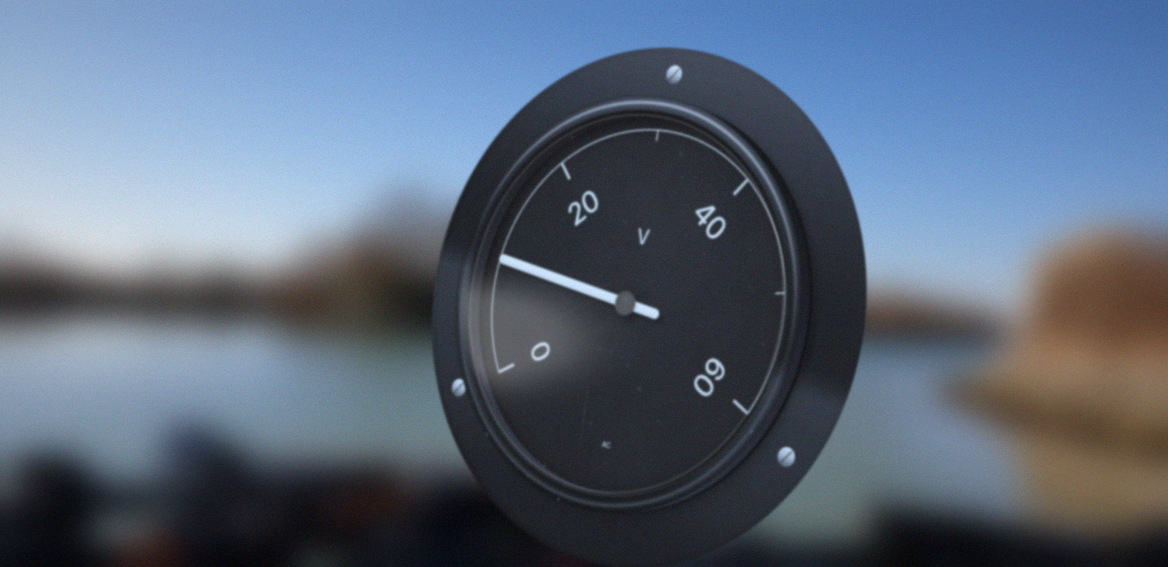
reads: 10
